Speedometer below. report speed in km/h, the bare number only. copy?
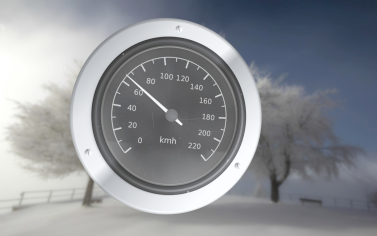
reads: 65
